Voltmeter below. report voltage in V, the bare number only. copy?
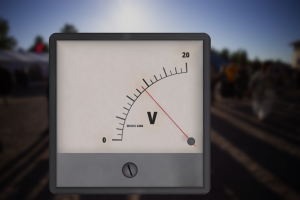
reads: 11
